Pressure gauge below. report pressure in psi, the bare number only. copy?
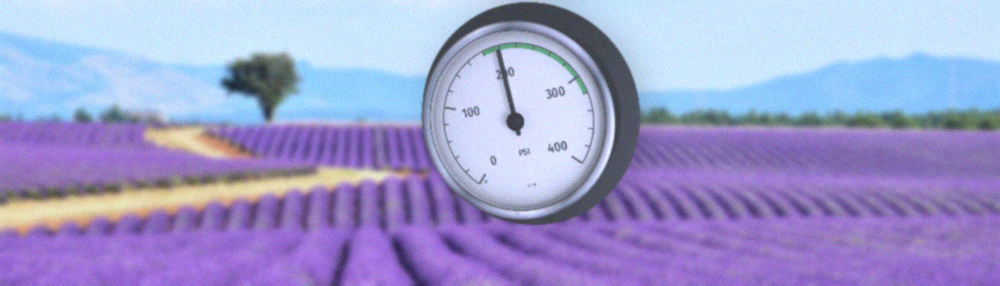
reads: 200
